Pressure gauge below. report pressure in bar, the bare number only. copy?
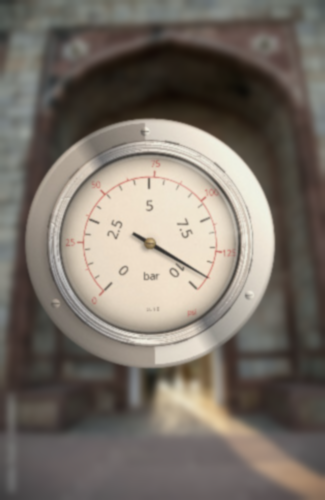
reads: 9.5
